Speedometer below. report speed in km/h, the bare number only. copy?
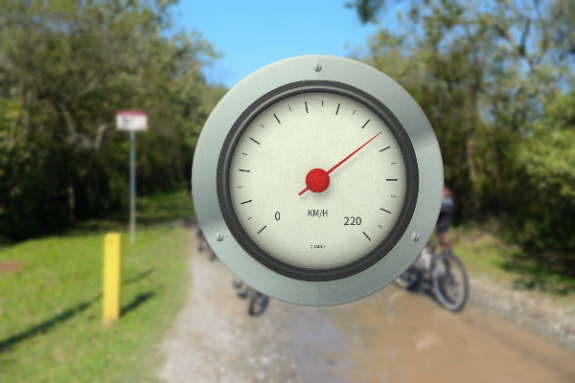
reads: 150
